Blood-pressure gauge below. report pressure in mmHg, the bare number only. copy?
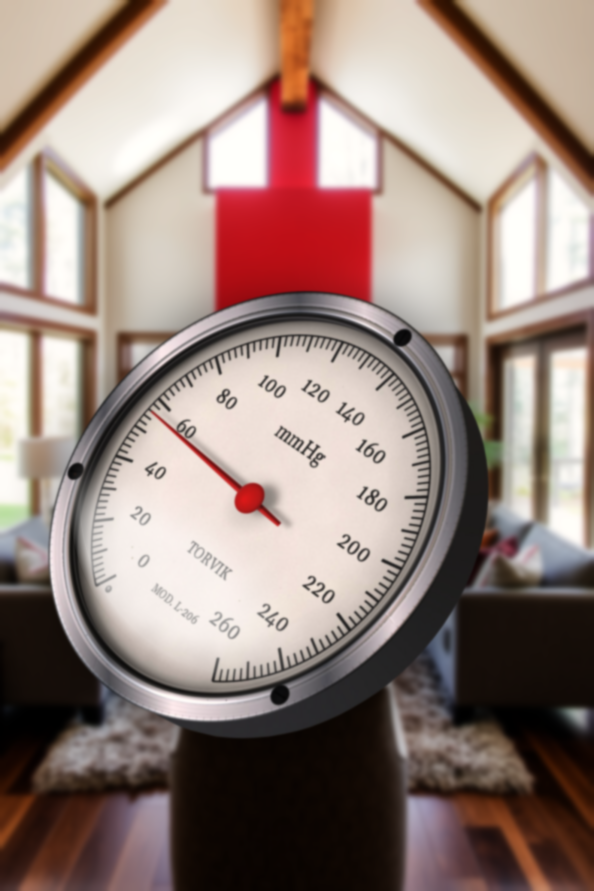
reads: 56
